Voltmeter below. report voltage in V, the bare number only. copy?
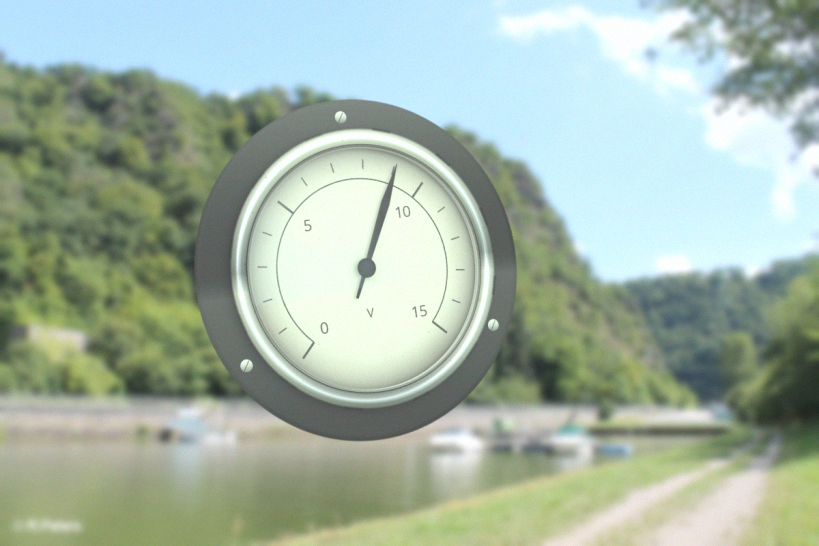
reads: 9
